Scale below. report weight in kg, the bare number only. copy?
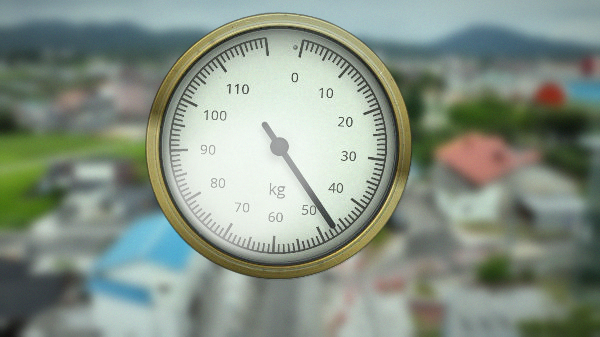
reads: 47
